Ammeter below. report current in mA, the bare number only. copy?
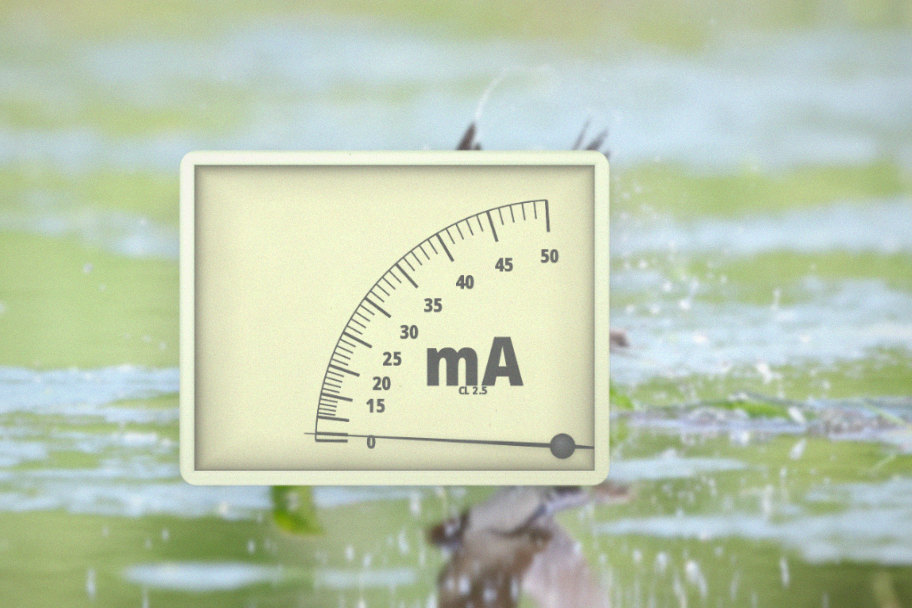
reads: 5
